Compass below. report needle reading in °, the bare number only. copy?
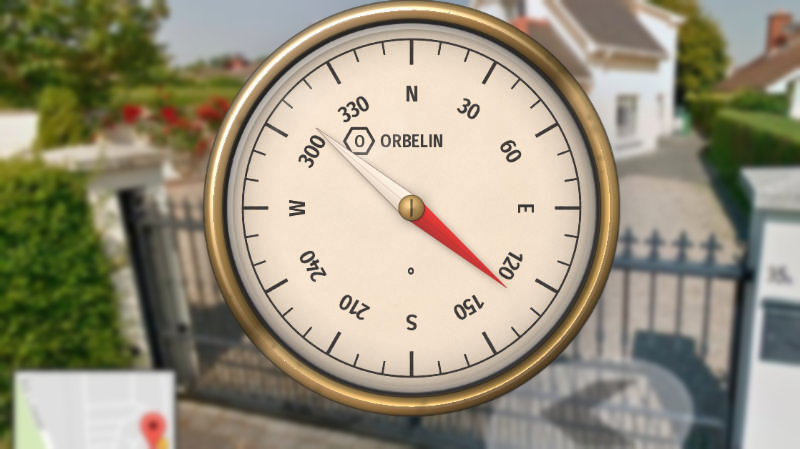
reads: 130
